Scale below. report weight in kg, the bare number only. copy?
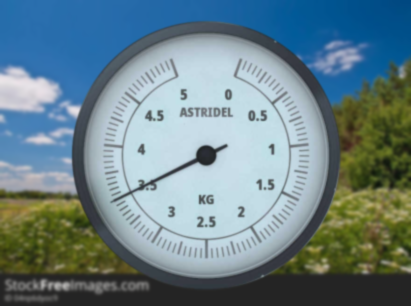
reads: 3.5
